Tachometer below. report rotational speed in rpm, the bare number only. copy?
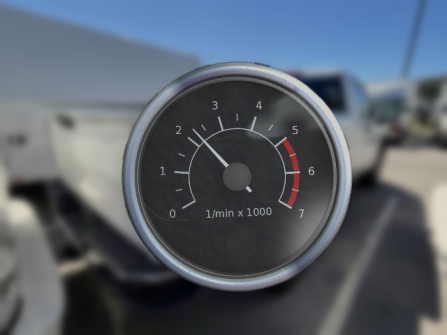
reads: 2250
